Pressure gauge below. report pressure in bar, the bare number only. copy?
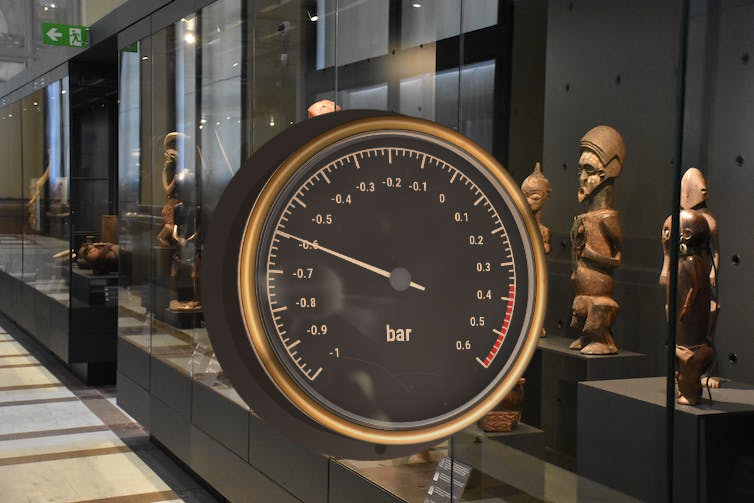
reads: -0.6
